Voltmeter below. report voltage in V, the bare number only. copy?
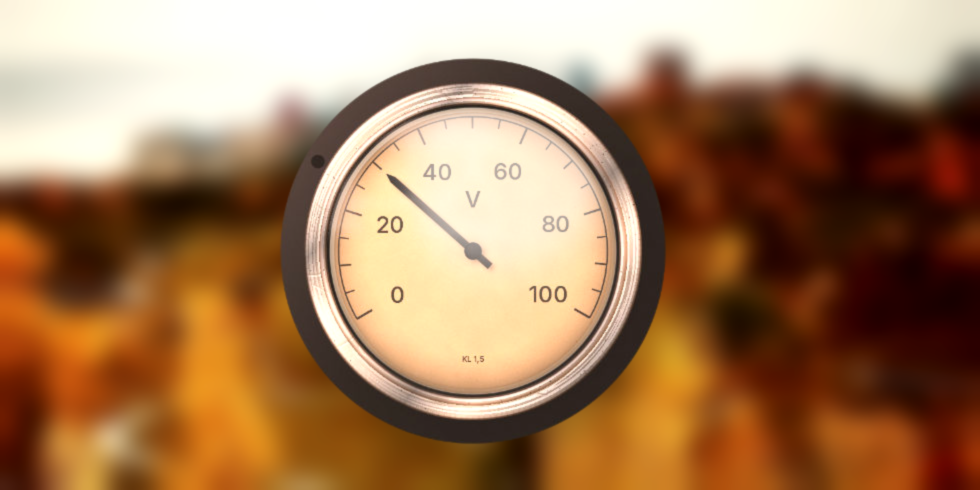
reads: 30
